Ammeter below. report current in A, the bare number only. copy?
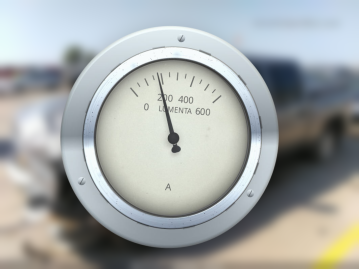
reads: 175
